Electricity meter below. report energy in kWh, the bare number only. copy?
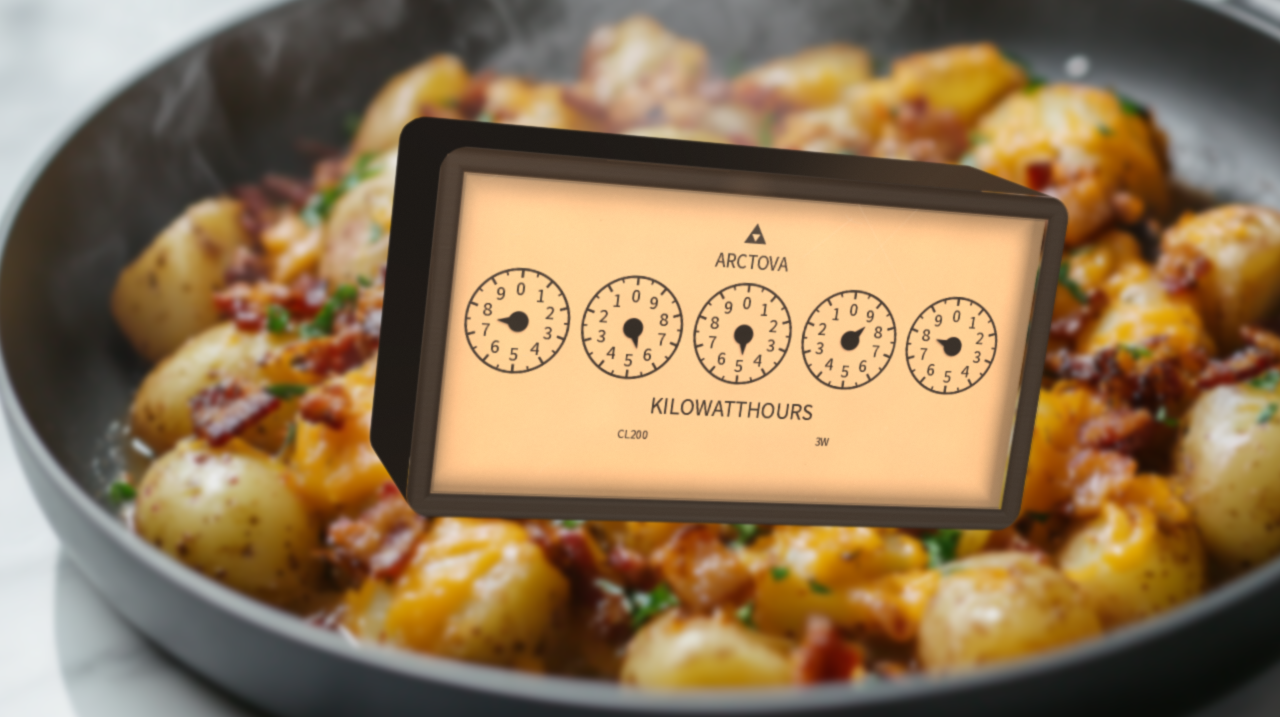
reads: 75488
